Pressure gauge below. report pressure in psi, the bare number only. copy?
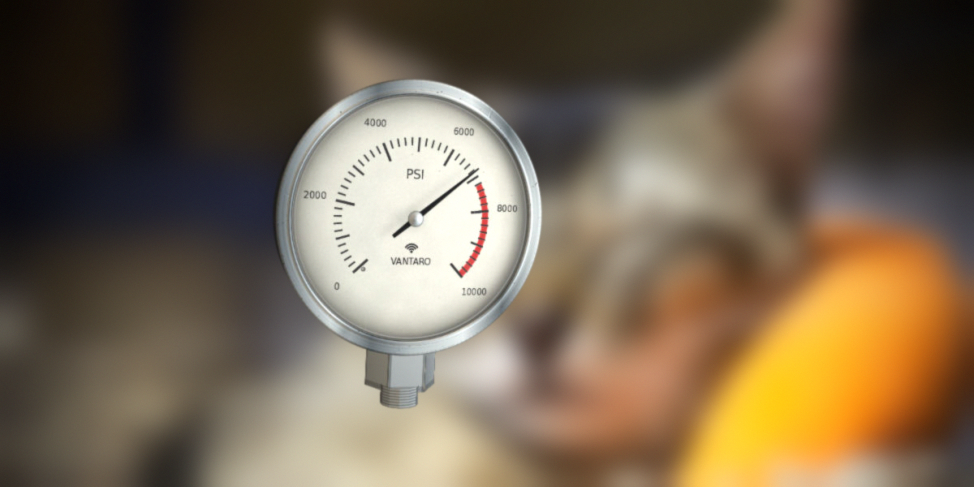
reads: 6800
